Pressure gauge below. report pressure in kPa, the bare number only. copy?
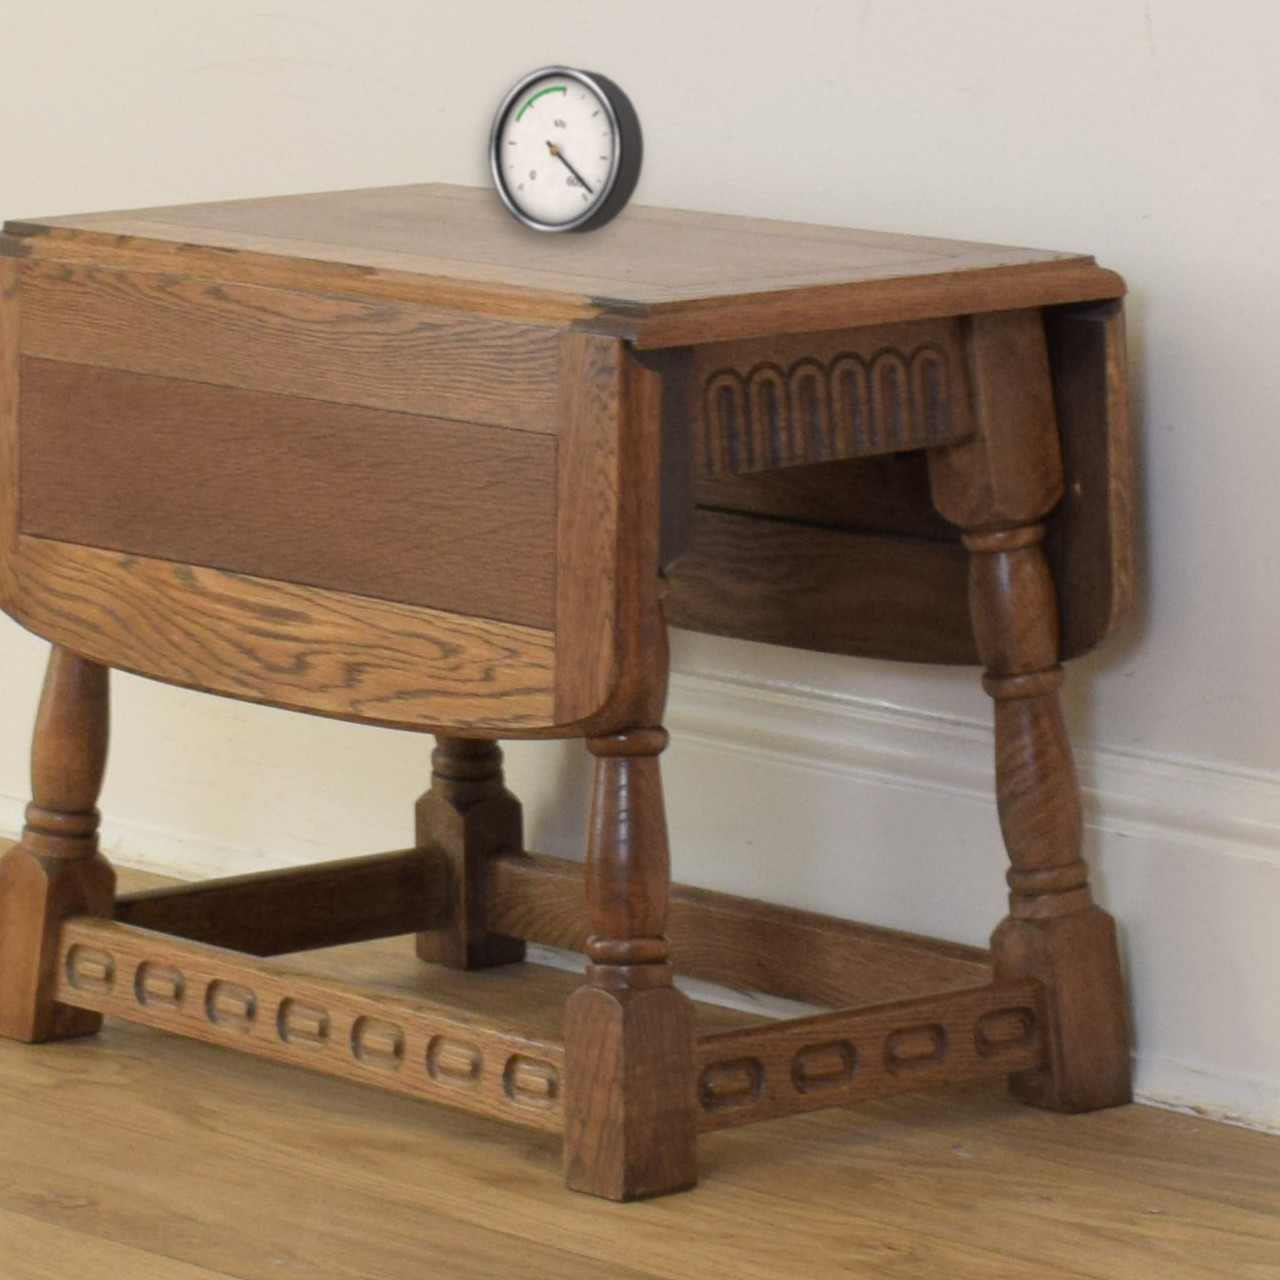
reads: 575
